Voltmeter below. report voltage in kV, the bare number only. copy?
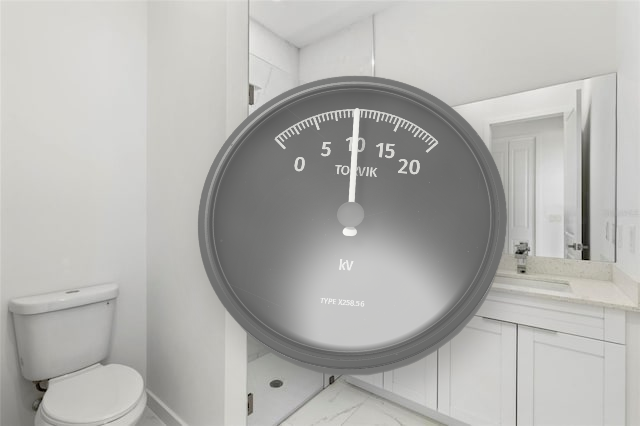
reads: 10
